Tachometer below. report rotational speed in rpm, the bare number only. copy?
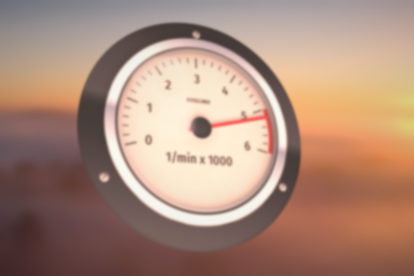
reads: 5200
